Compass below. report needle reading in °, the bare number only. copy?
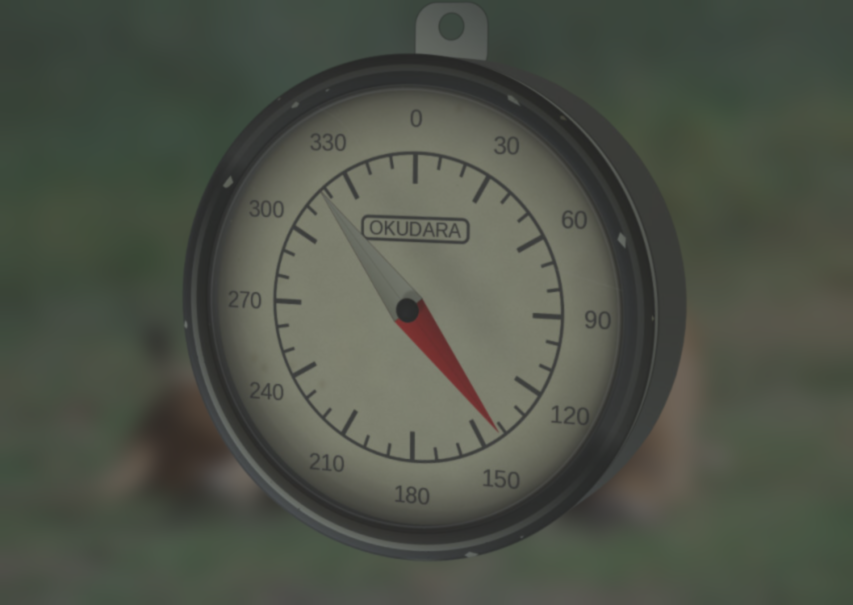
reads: 140
